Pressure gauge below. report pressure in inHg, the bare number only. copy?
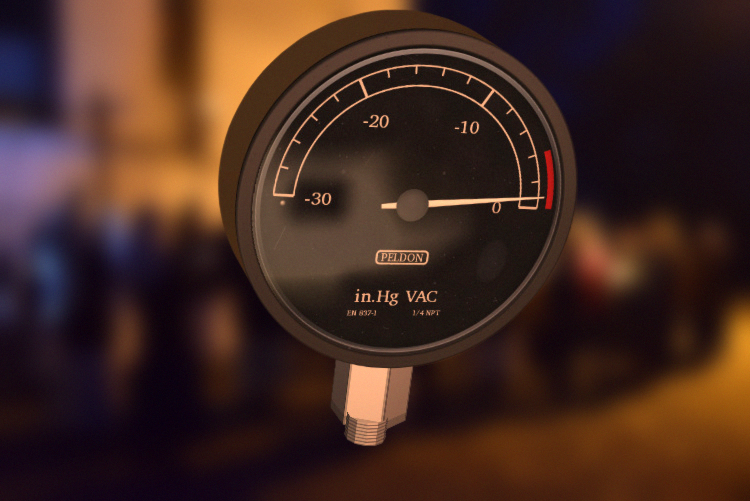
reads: -1
